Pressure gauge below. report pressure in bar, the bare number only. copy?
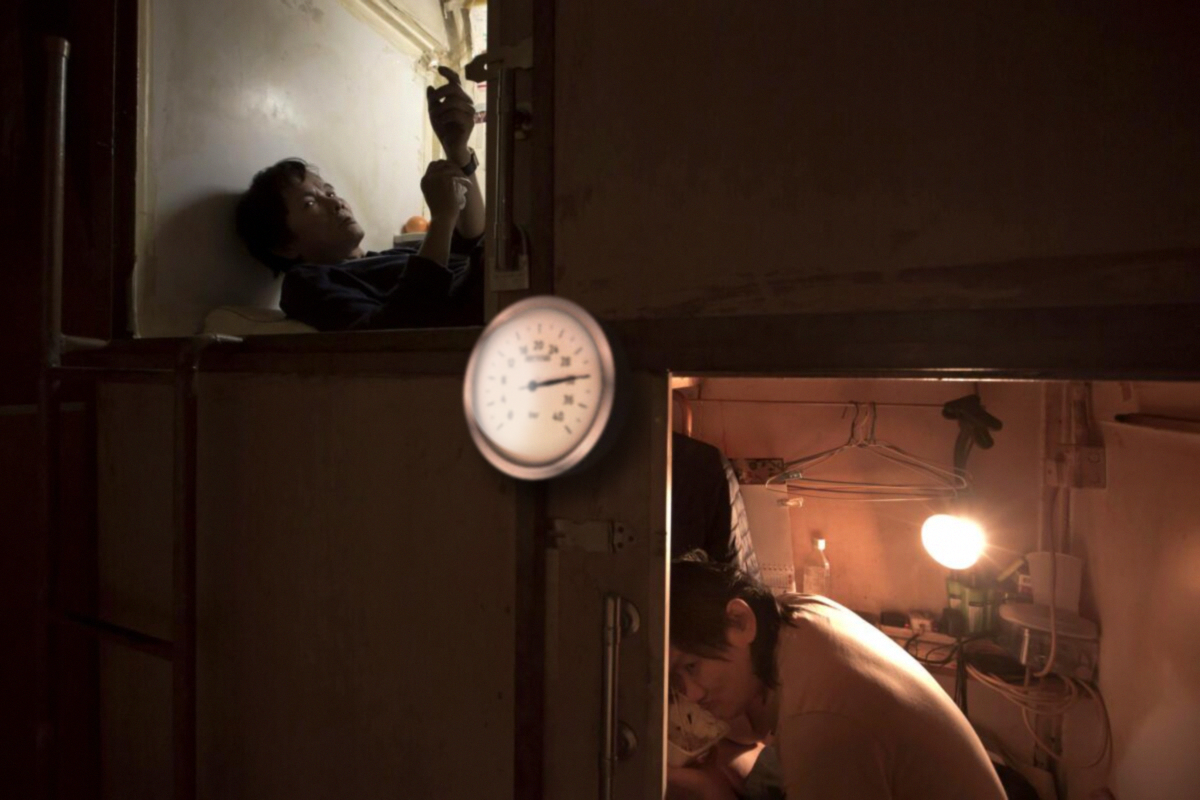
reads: 32
